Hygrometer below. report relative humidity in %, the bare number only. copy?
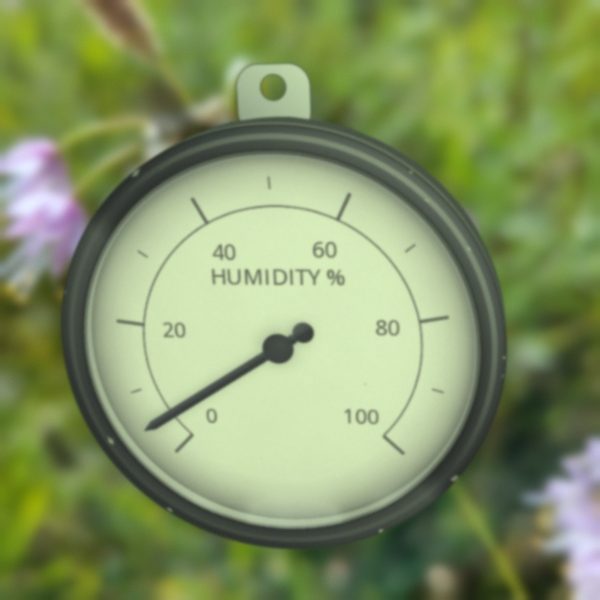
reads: 5
